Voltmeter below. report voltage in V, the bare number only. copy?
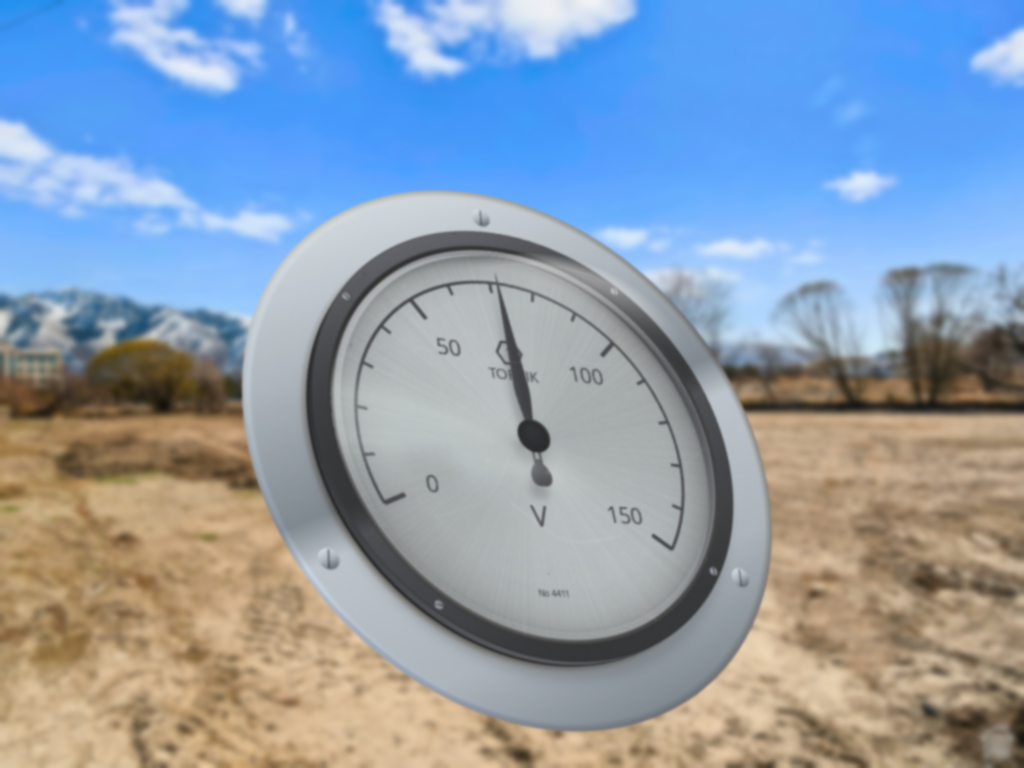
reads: 70
